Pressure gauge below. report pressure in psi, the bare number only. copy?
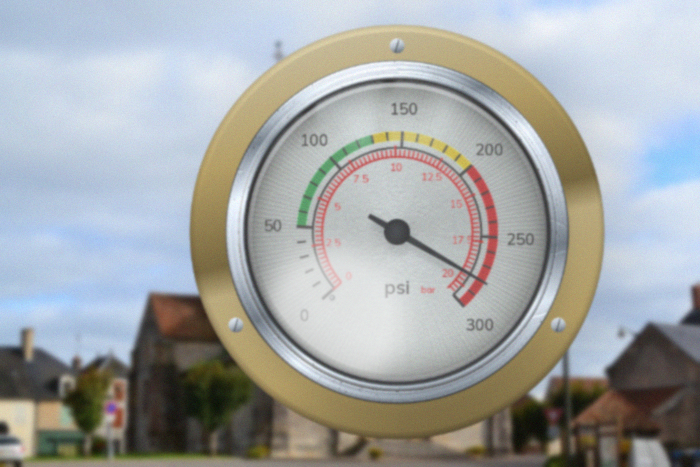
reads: 280
